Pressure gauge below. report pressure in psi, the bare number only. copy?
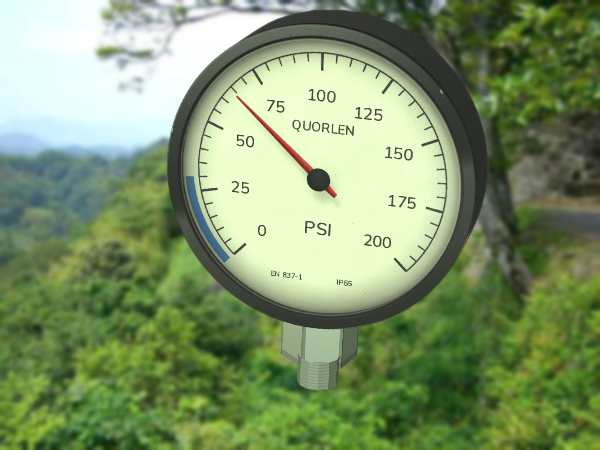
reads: 65
